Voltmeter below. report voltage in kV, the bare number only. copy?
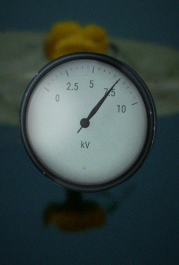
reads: 7.5
